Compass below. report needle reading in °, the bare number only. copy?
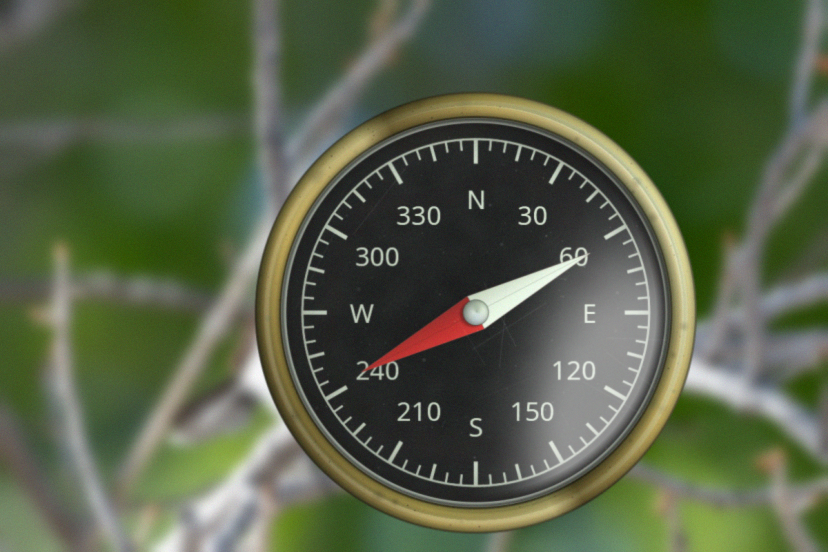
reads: 242.5
